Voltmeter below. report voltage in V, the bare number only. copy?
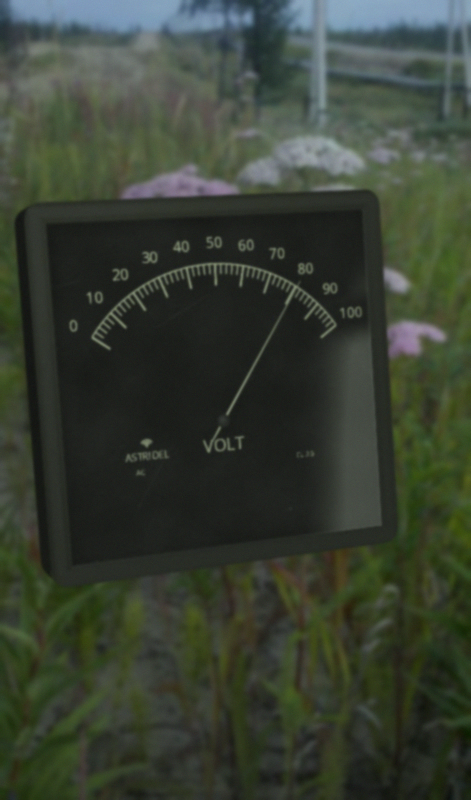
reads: 80
